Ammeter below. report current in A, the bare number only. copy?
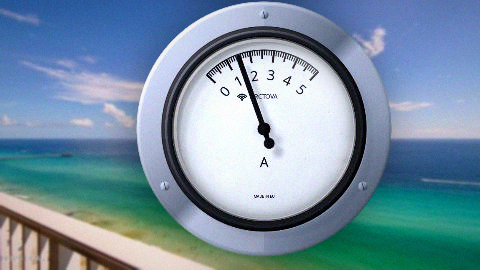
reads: 1.5
